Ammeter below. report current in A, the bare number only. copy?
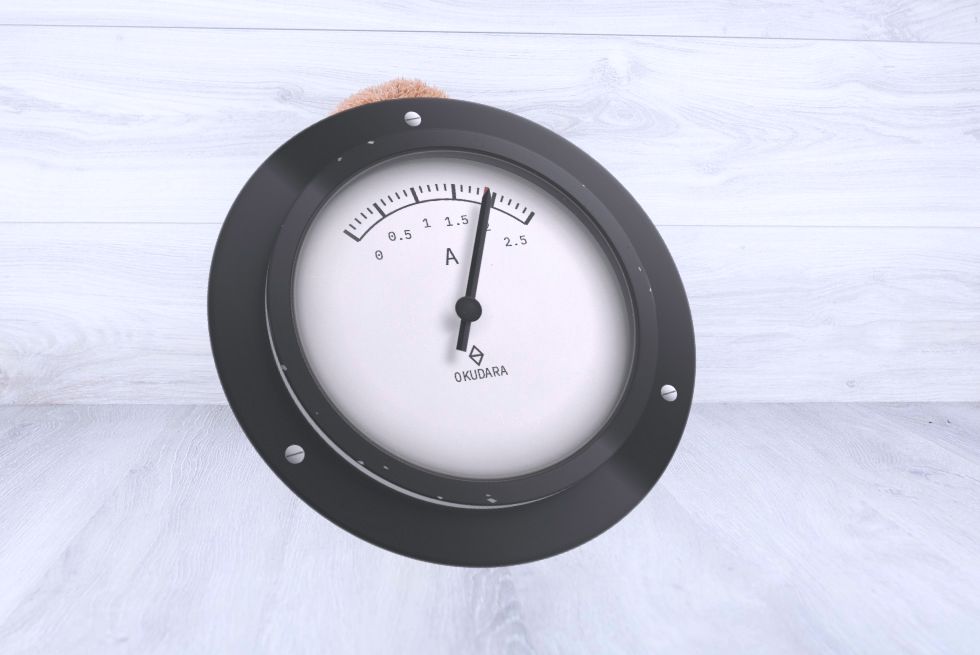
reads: 1.9
